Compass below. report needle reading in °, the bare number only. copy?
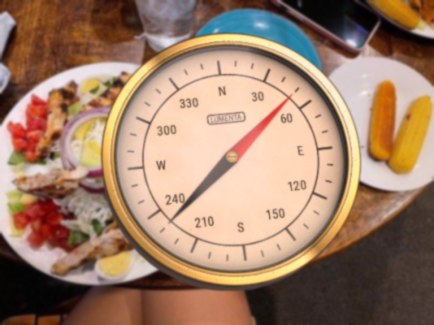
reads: 50
